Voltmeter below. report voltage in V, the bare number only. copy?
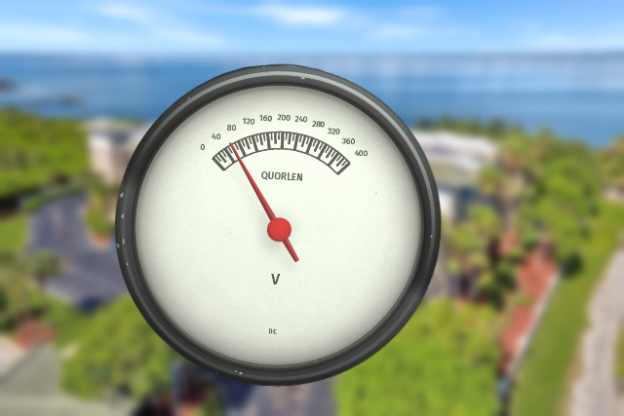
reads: 60
